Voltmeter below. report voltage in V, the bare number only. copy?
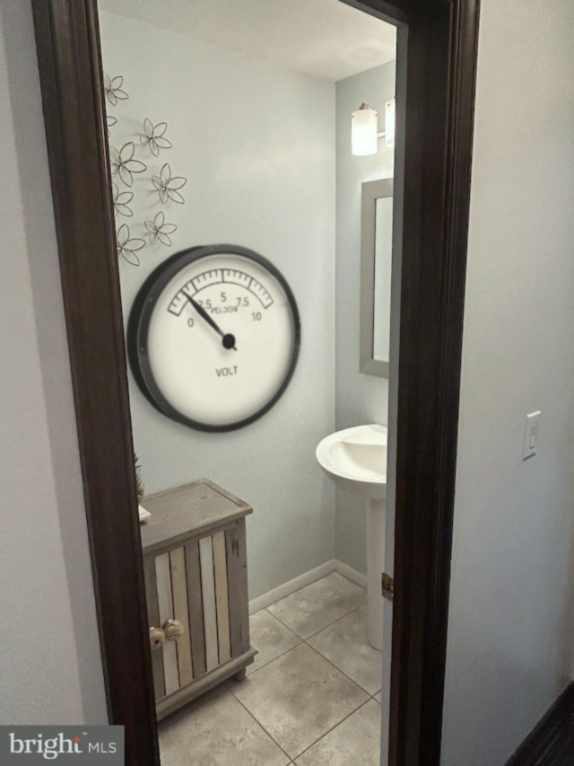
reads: 1.5
